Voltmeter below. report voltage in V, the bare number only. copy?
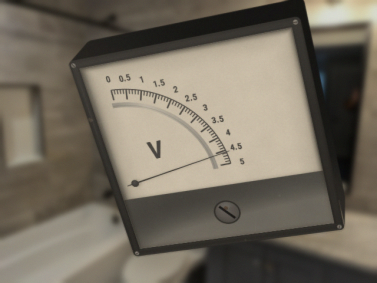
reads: 4.5
